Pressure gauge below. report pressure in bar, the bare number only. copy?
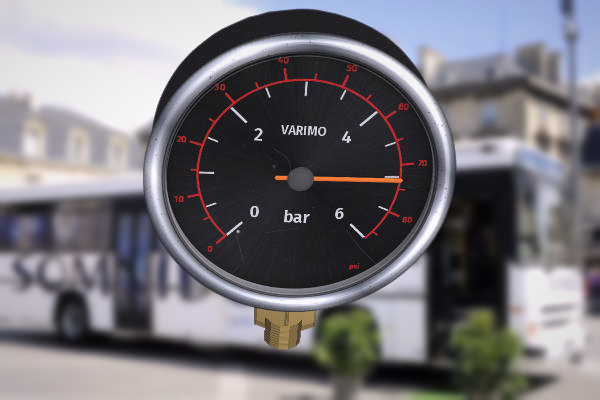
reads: 5
